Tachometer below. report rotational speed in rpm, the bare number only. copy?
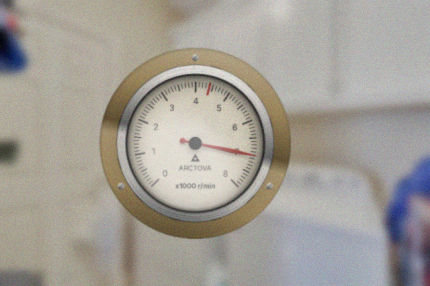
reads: 7000
